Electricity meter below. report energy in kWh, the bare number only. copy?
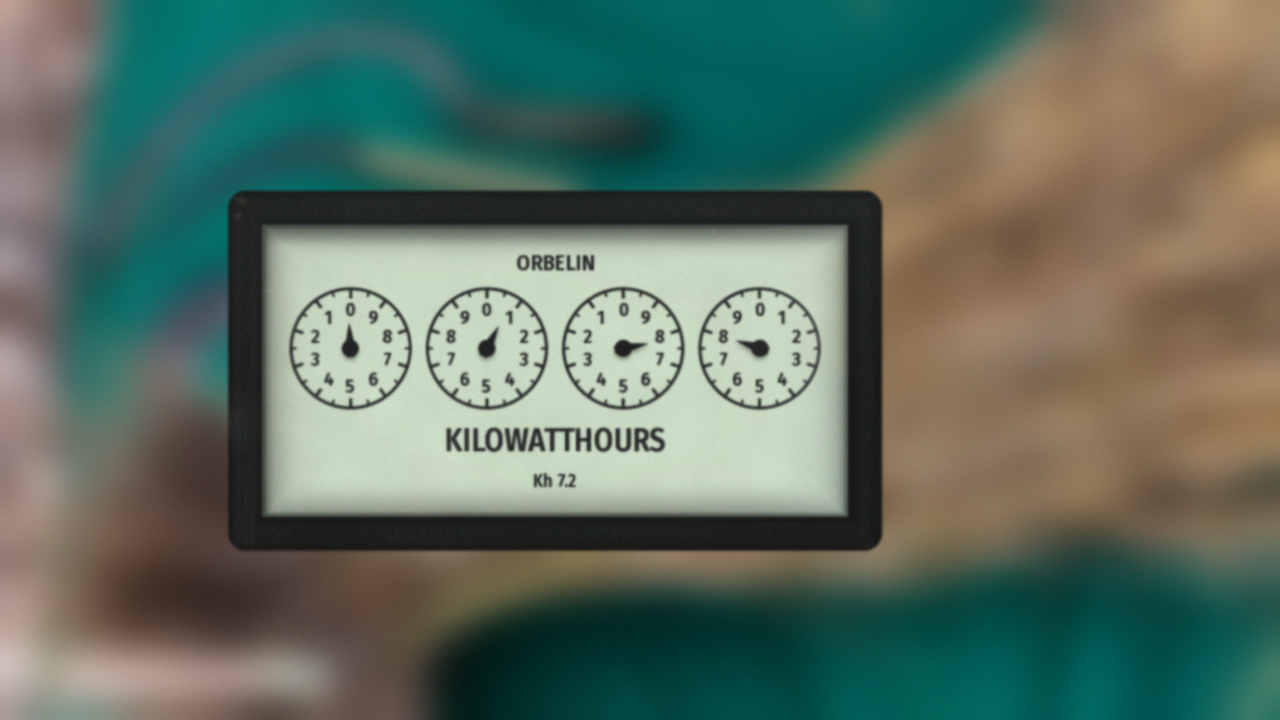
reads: 78
